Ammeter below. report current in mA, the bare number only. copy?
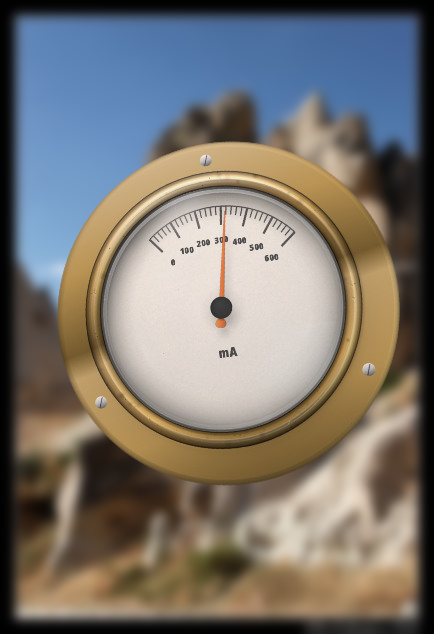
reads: 320
